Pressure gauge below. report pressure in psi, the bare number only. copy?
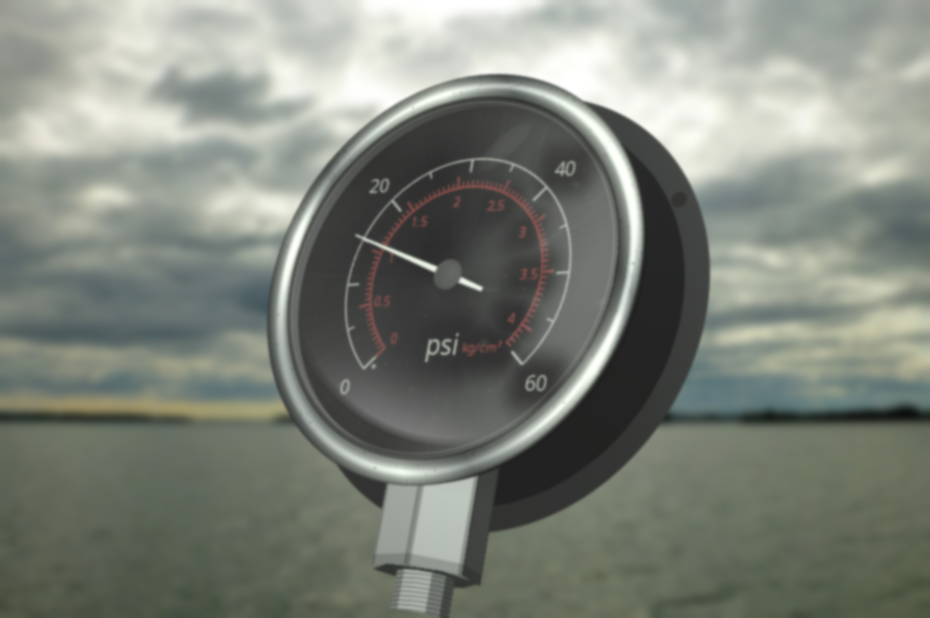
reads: 15
